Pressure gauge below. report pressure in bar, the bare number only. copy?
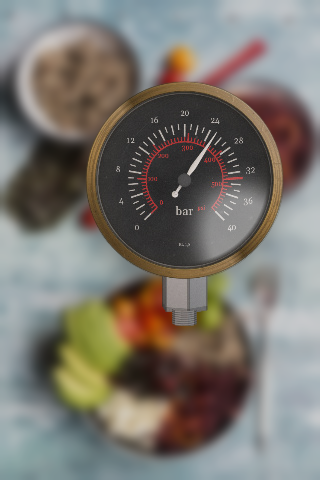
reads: 25
